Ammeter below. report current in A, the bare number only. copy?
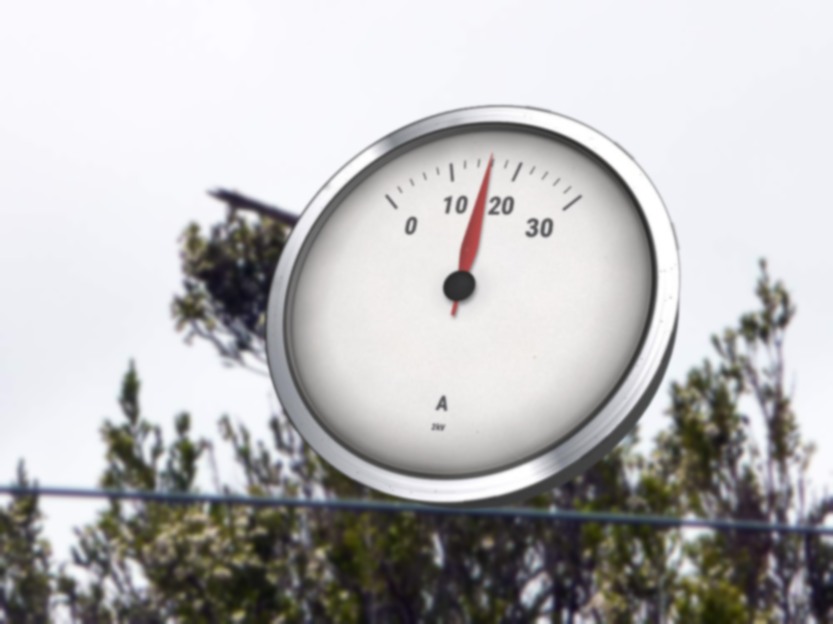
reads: 16
